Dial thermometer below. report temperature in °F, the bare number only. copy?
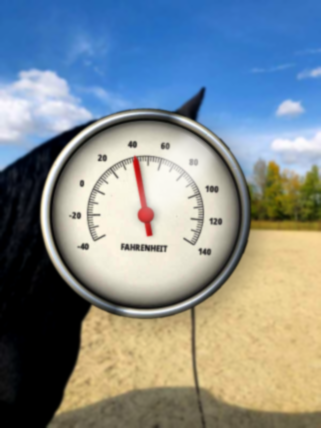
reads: 40
